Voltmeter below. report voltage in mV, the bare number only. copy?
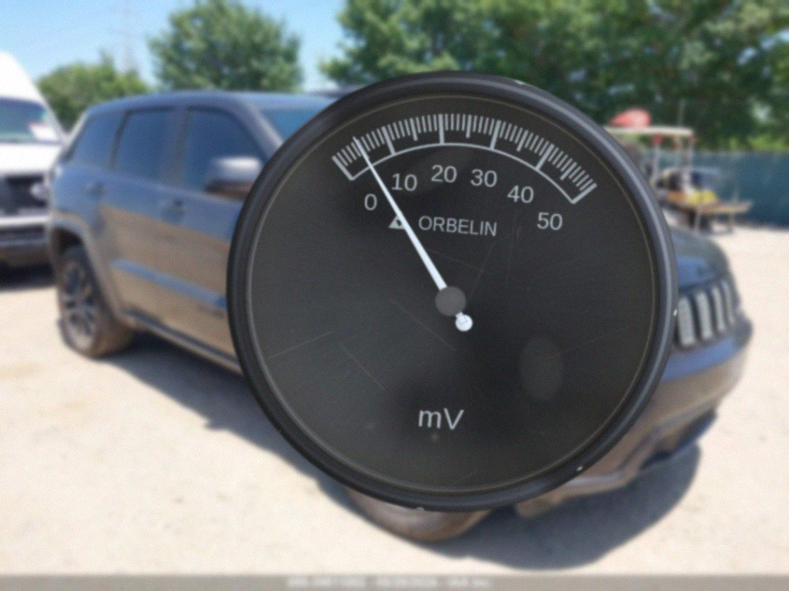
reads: 5
